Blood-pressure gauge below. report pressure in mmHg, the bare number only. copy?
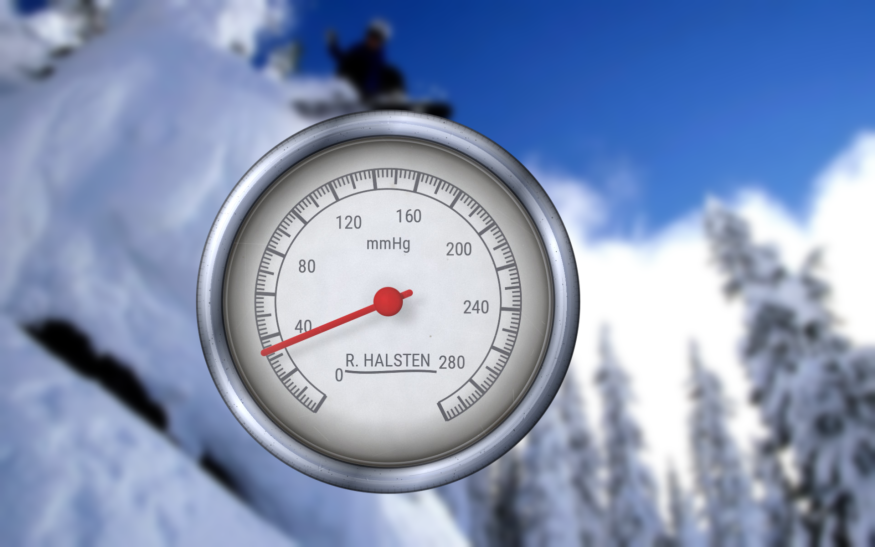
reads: 34
